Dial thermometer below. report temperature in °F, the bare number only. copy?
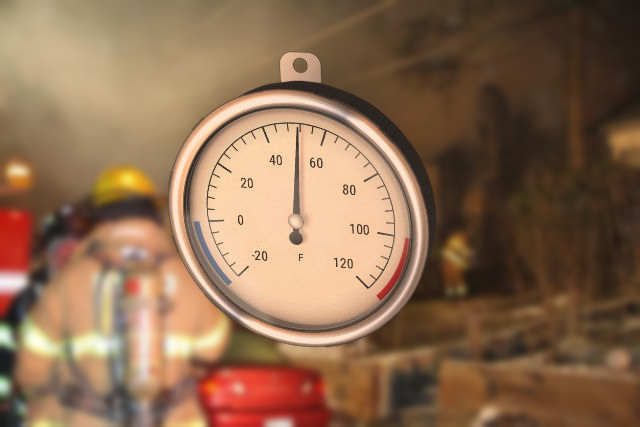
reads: 52
